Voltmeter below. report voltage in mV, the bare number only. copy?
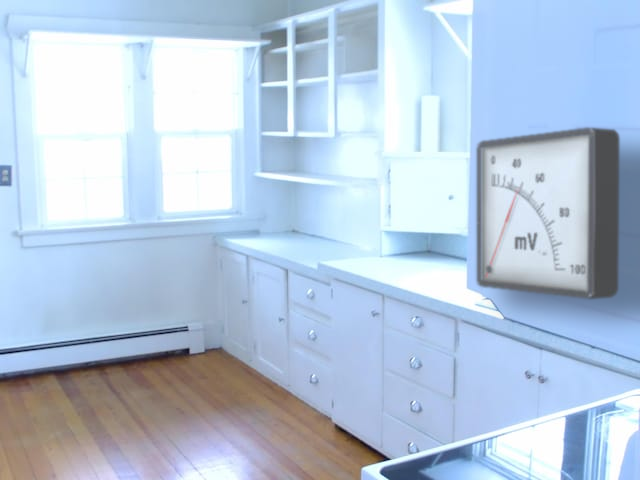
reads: 50
